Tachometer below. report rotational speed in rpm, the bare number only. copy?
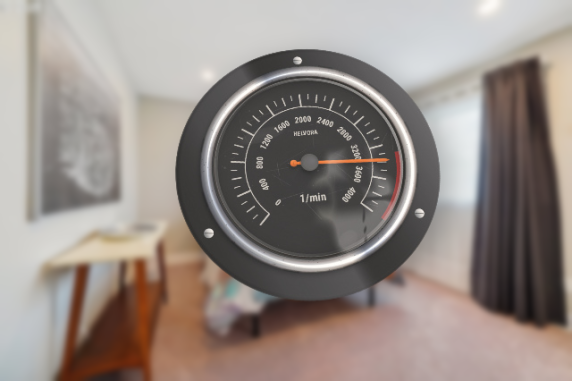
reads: 3400
